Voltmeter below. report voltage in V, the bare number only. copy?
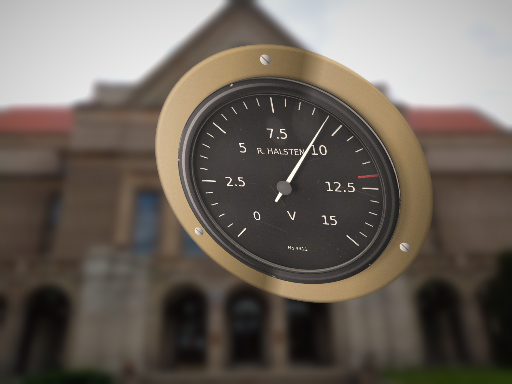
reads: 9.5
